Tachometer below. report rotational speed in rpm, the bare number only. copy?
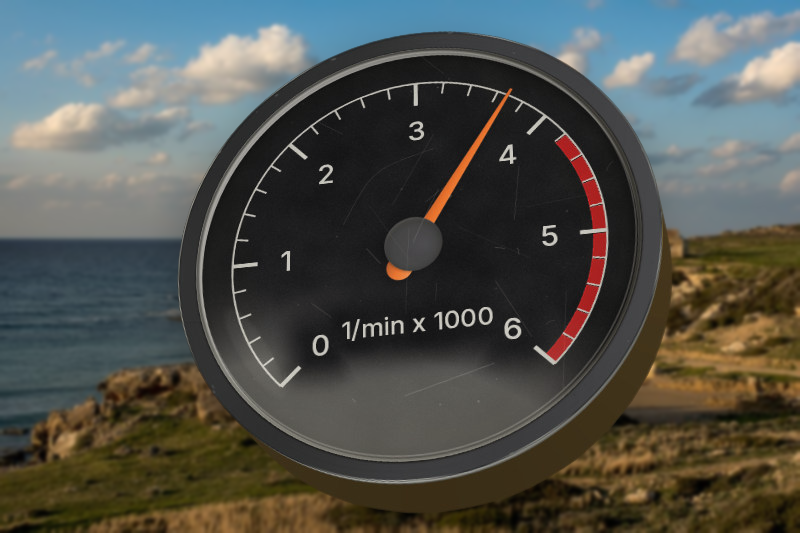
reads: 3700
